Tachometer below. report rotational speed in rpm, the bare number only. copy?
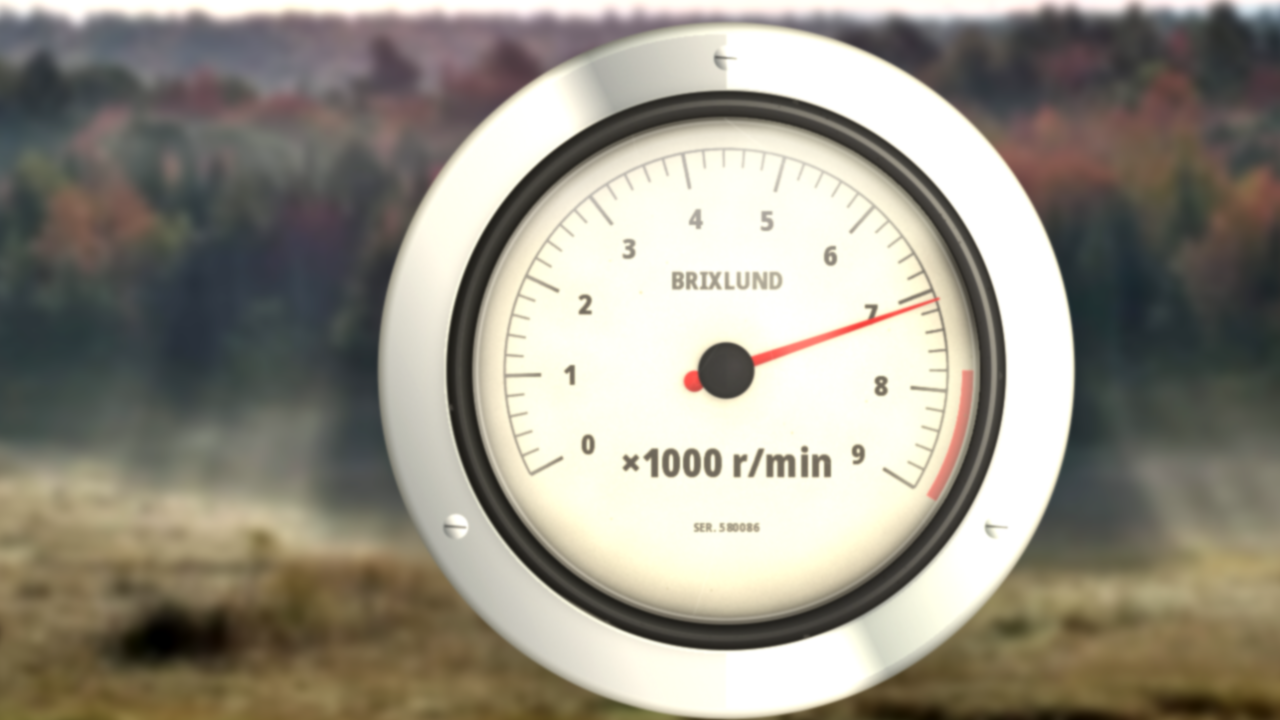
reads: 7100
